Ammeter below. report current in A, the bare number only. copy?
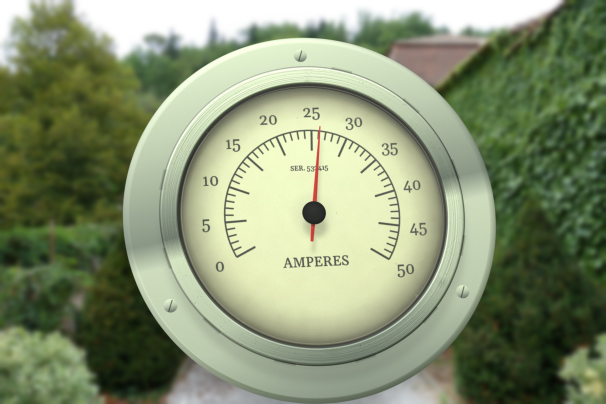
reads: 26
